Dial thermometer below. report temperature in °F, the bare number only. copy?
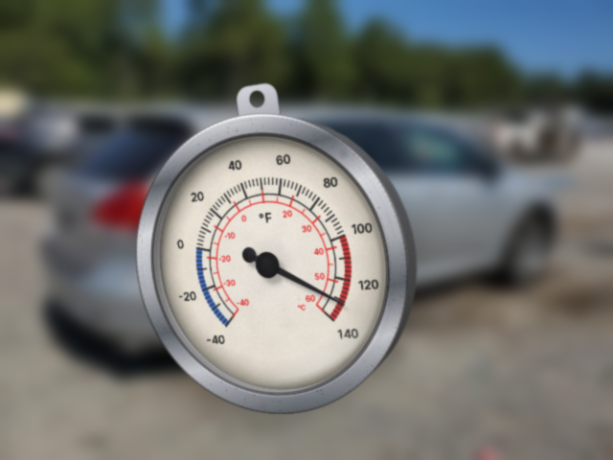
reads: 130
